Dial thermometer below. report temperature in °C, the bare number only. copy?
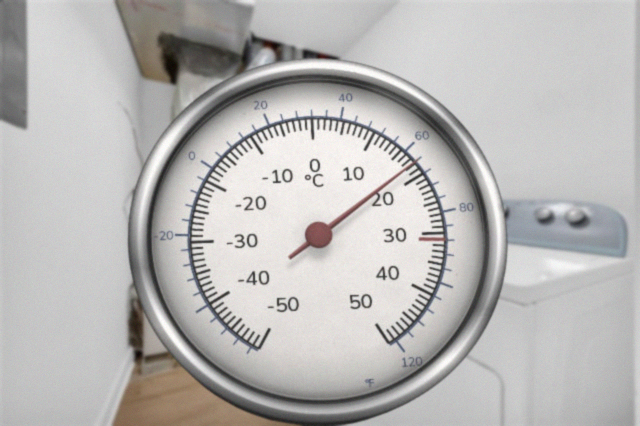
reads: 18
